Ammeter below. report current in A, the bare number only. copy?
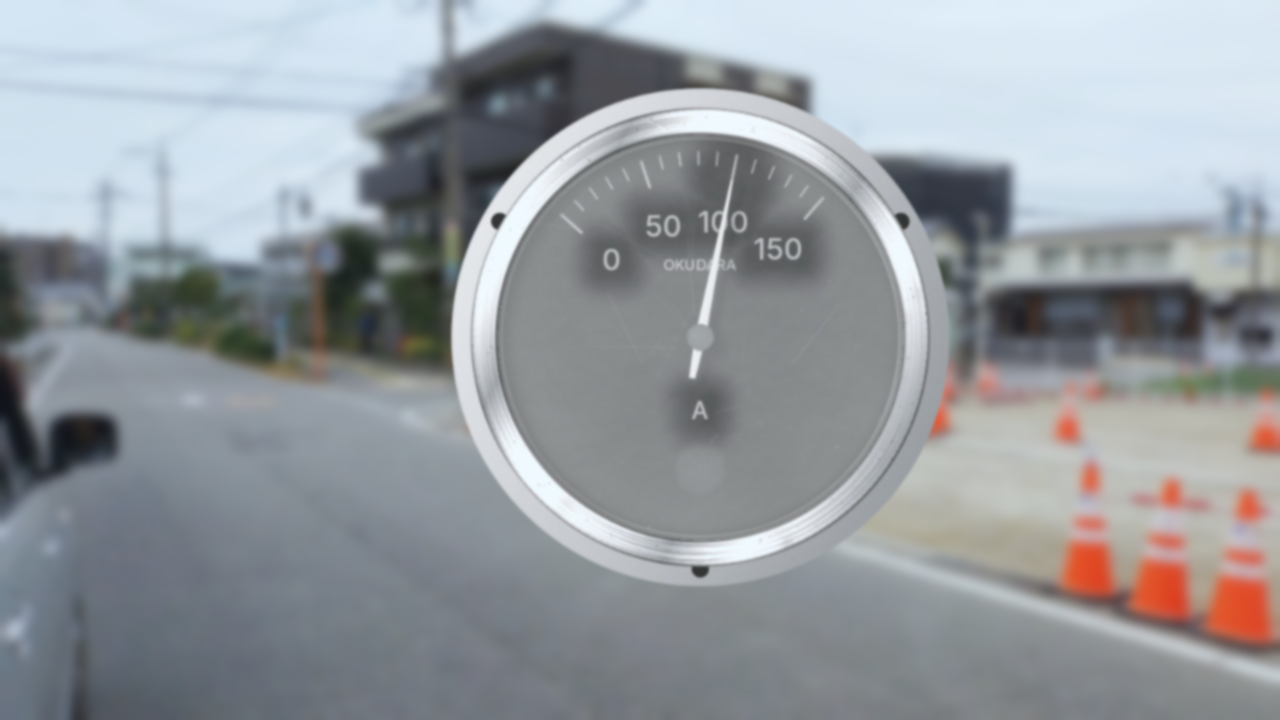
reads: 100
